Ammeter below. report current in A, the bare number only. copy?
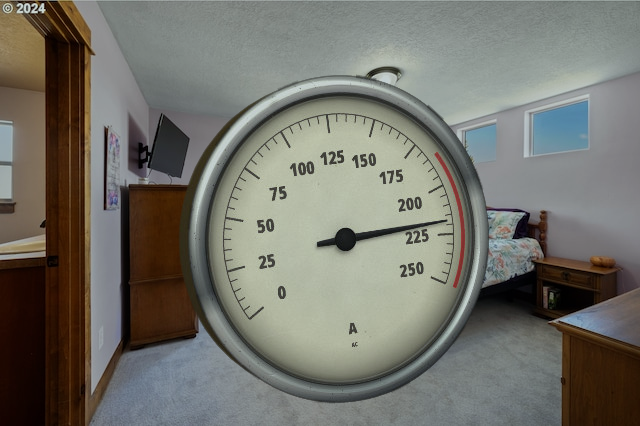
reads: 217.5
